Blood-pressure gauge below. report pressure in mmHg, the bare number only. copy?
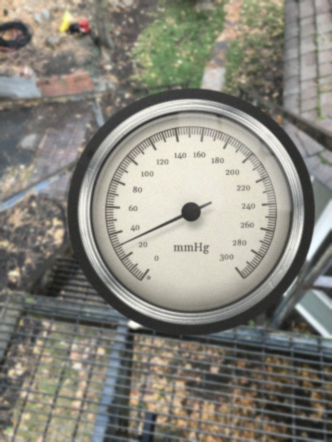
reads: 30
